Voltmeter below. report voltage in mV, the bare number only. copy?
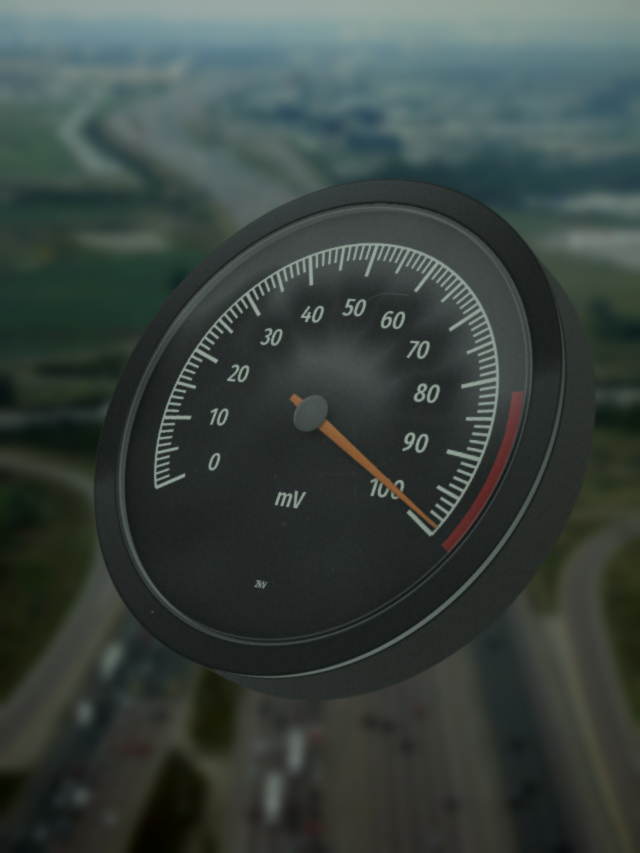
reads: 99
